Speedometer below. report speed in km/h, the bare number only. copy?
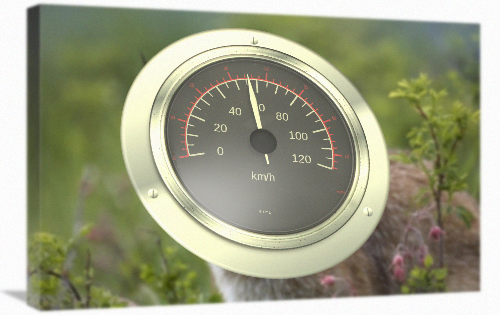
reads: 55
